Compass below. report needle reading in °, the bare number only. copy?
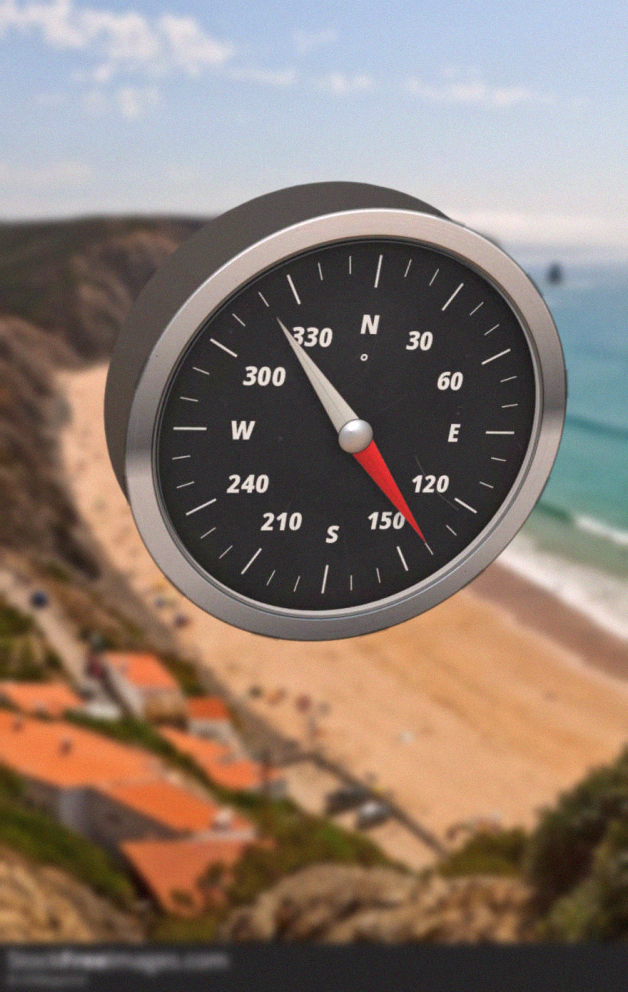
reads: 140
